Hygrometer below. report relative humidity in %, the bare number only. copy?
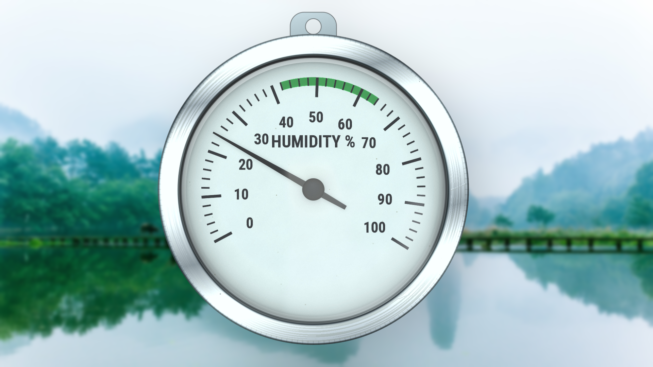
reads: 24
